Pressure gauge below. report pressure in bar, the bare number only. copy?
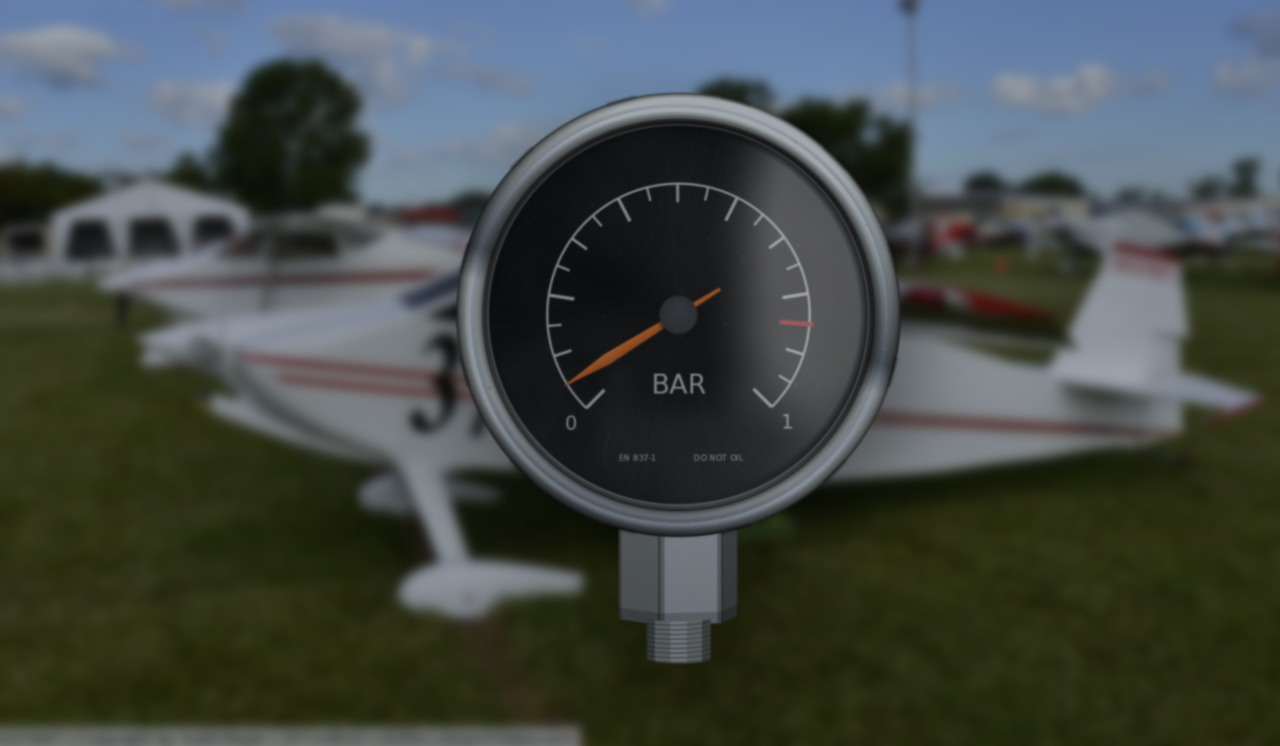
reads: 0.05
